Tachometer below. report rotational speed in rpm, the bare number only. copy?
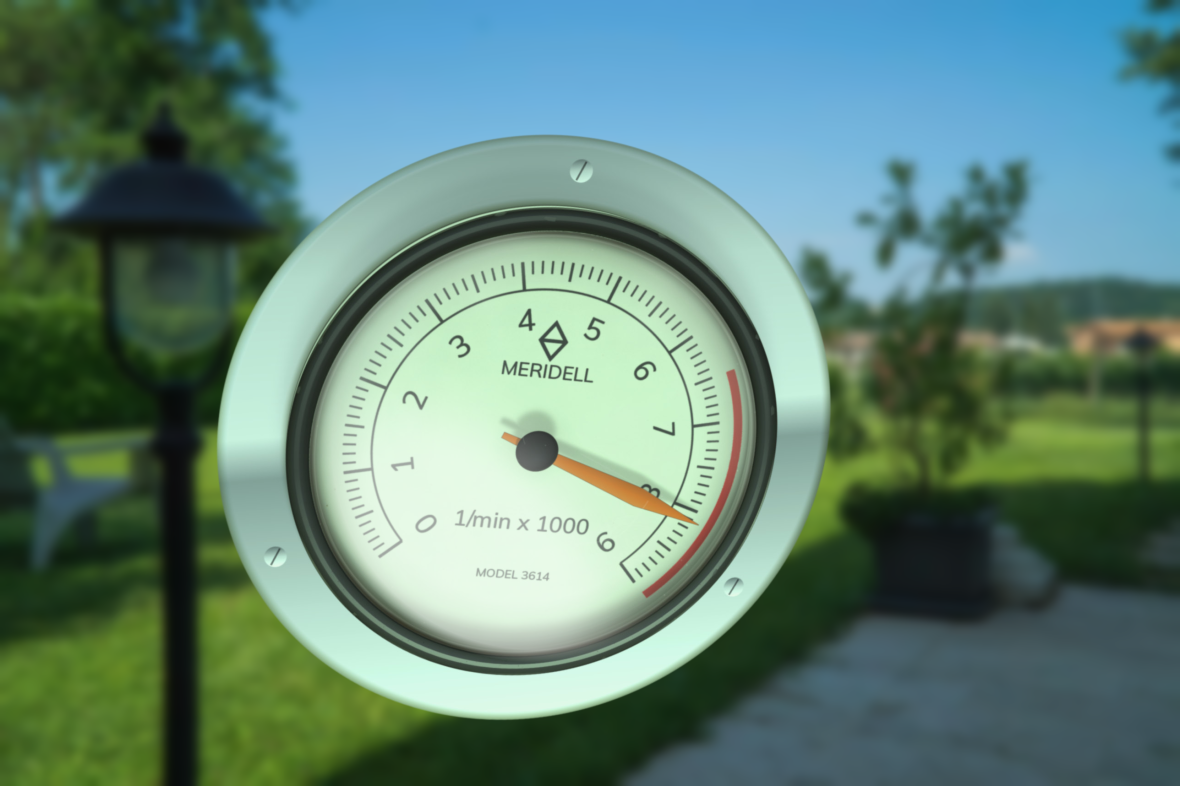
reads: 8100
